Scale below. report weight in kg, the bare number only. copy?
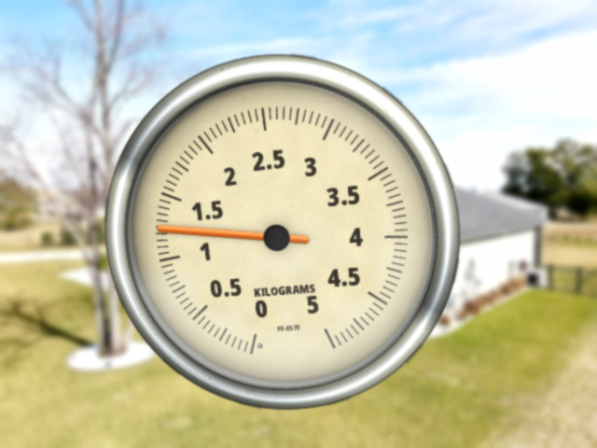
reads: 1.25
